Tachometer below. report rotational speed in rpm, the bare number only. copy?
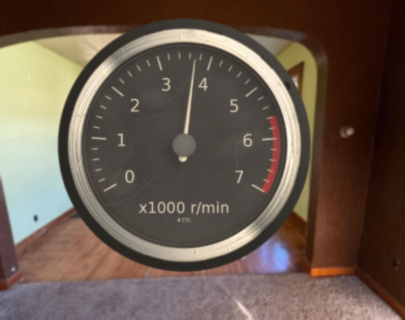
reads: 3700
